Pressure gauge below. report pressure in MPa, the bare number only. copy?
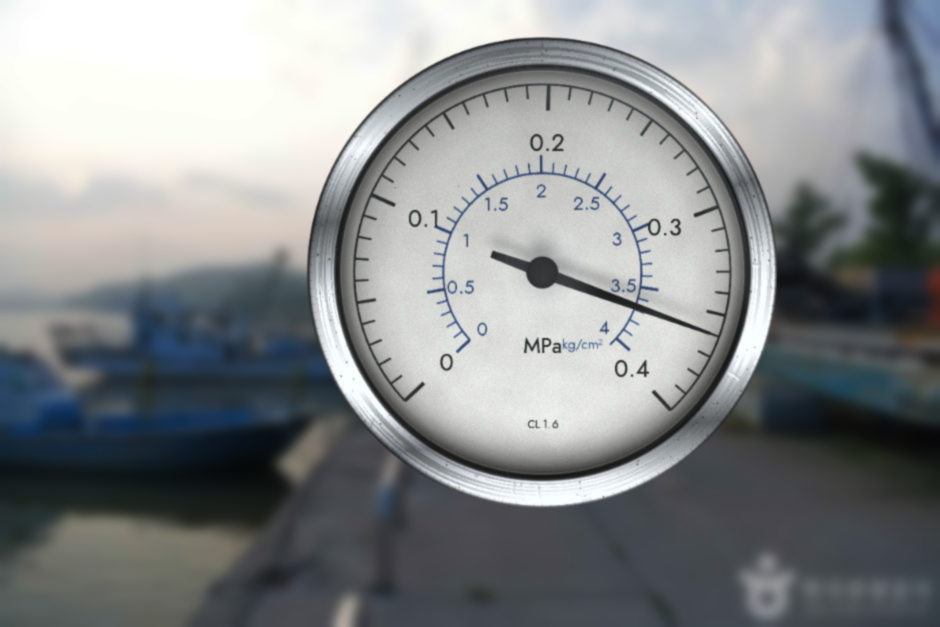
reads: 0.36
